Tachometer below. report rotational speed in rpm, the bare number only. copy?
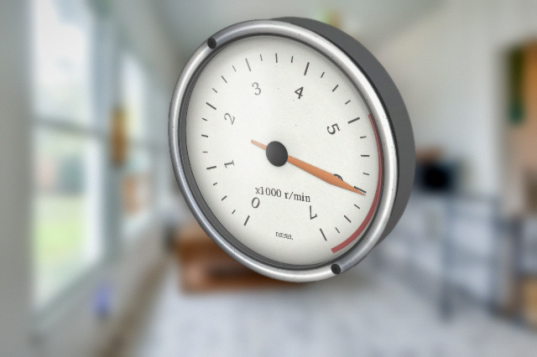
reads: 6000
